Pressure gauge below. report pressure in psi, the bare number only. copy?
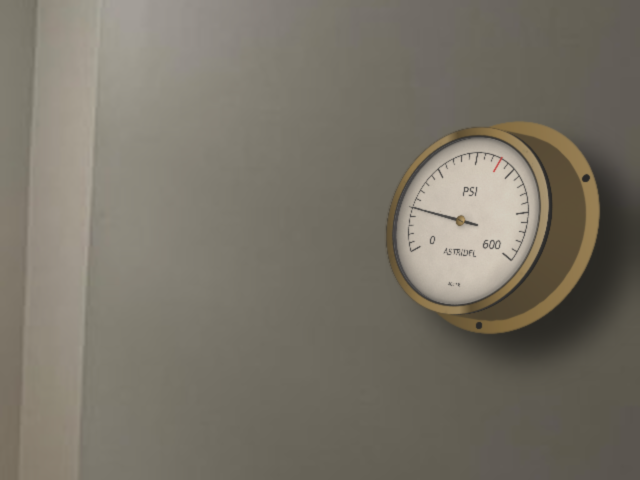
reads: 100
